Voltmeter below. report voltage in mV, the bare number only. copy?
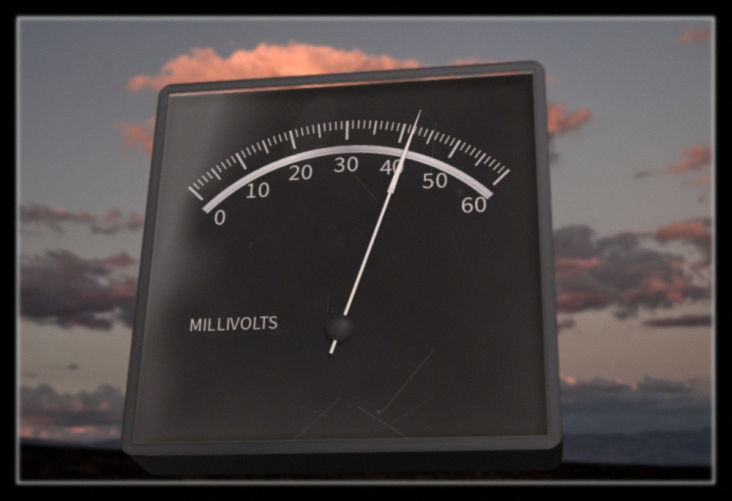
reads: 42
